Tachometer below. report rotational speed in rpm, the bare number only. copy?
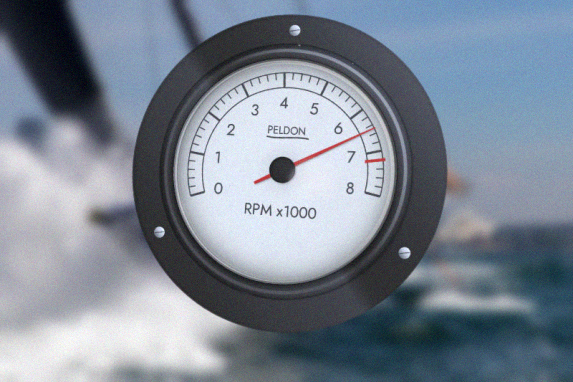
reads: 6500
